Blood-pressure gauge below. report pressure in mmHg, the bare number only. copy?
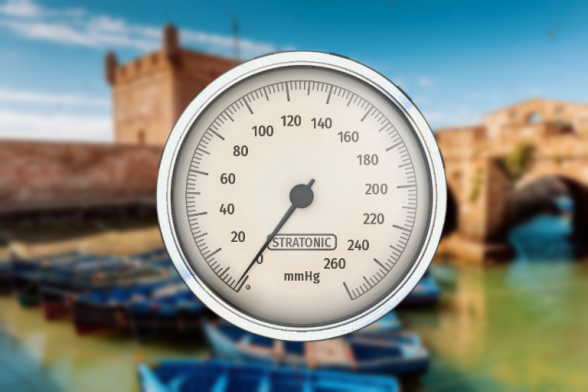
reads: 2
